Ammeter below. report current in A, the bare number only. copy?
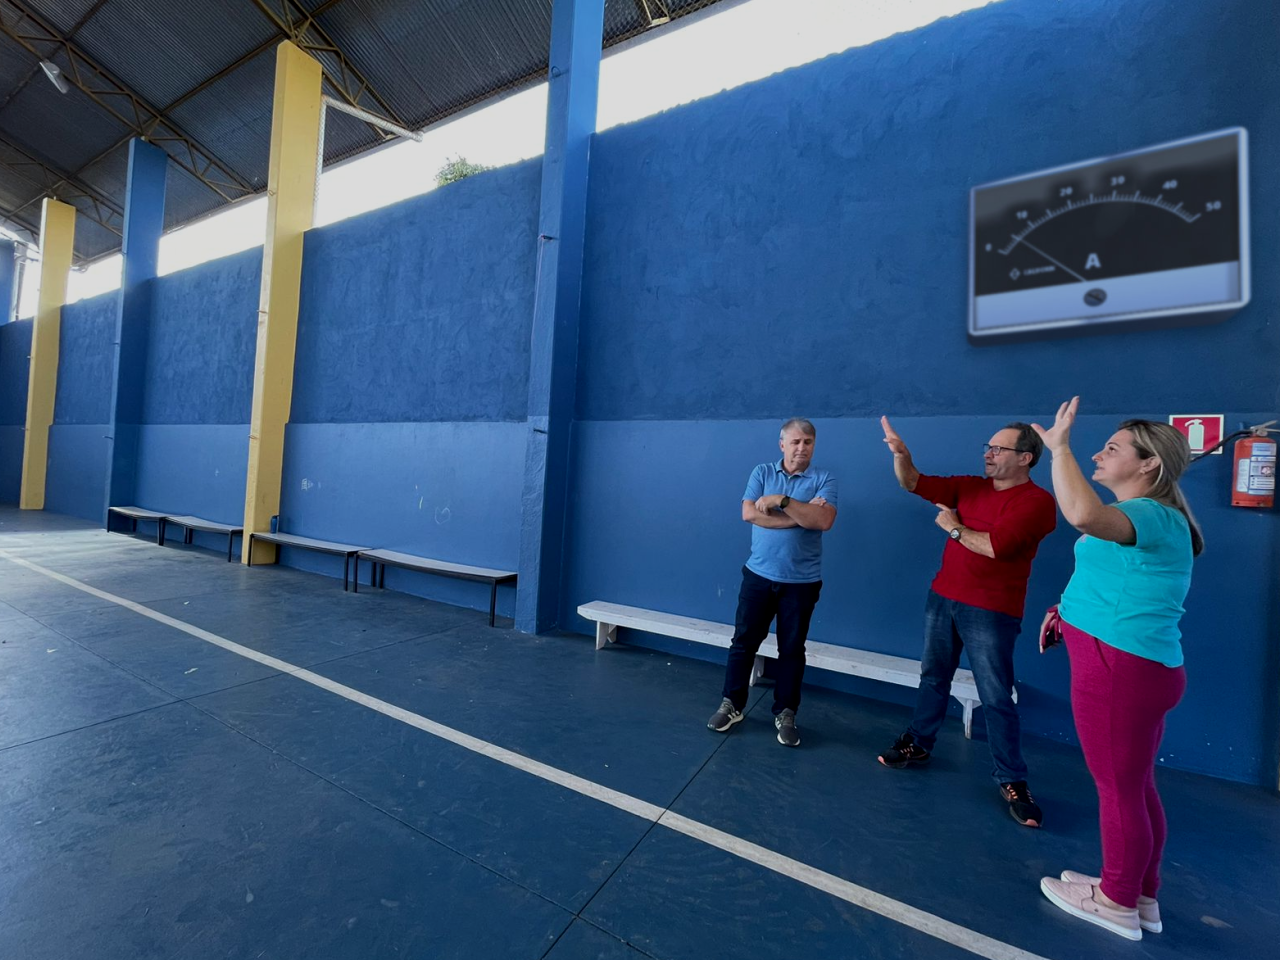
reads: 5
